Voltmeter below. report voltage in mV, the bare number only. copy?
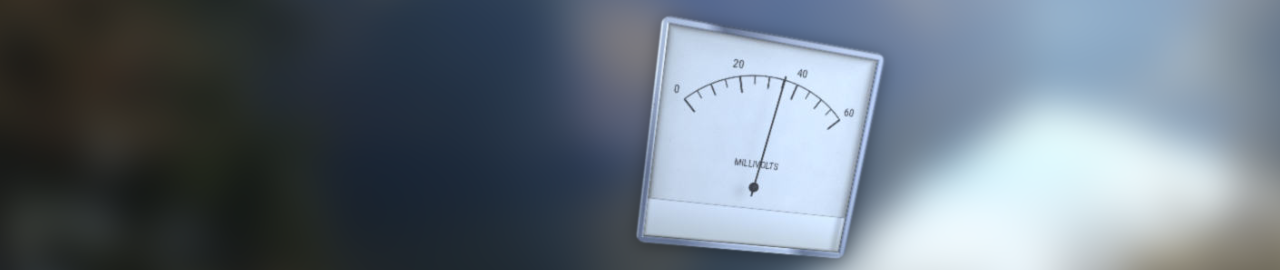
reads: 35
